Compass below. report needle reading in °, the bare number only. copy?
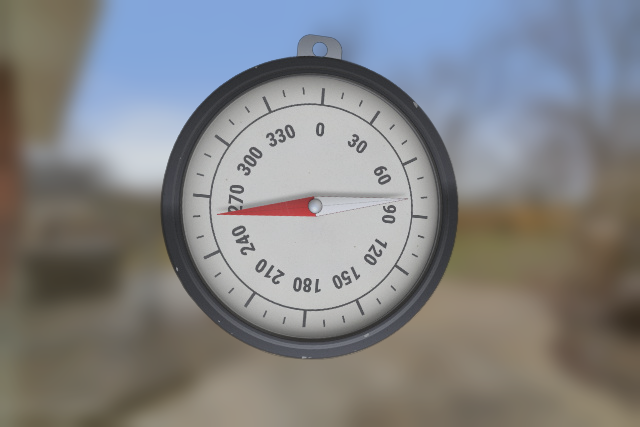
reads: 260
